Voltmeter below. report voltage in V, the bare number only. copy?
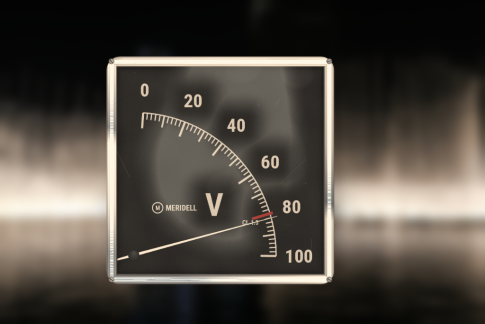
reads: 82
